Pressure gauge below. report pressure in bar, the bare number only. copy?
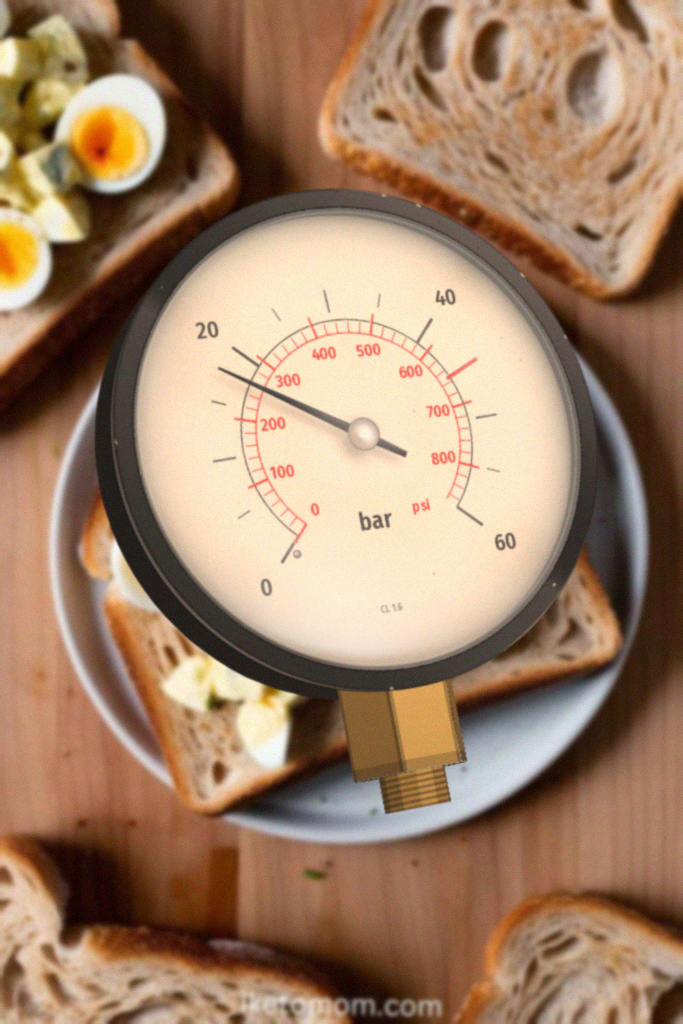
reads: 17.5
